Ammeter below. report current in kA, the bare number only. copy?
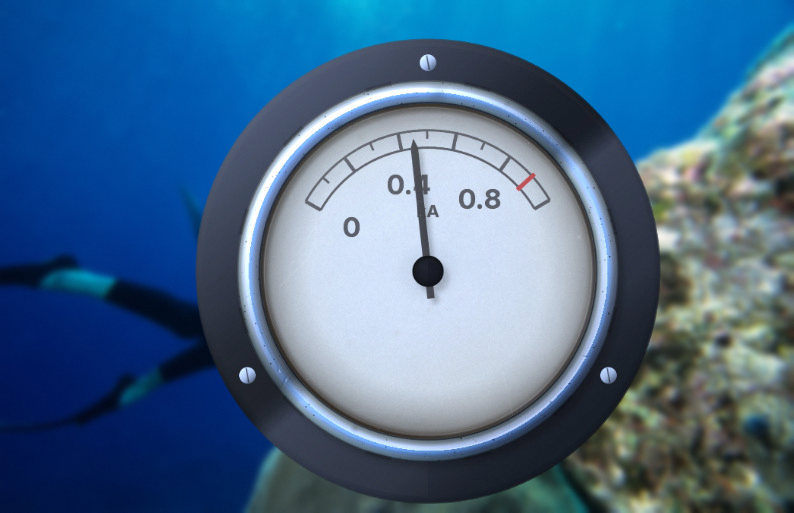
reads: 0.45
